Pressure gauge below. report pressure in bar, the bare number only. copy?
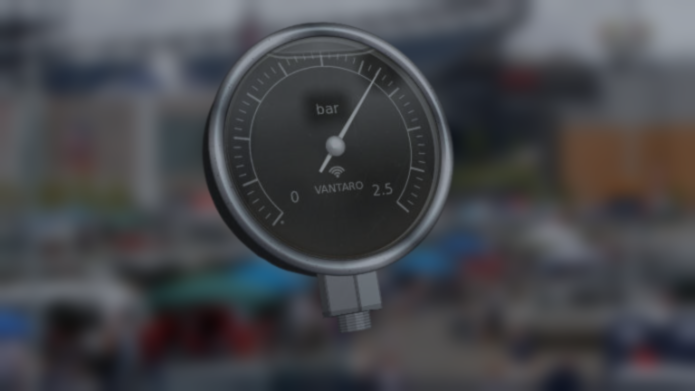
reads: 1.6
